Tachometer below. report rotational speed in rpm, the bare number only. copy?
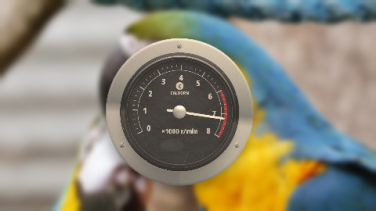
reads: 7200
